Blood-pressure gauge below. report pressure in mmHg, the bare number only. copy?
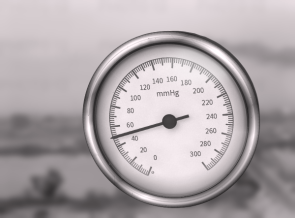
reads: 50
